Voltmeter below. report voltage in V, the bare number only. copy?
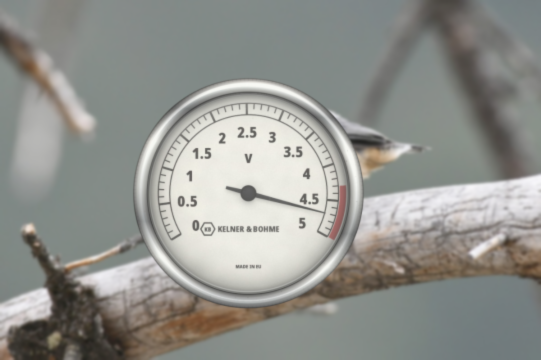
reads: 4.7
